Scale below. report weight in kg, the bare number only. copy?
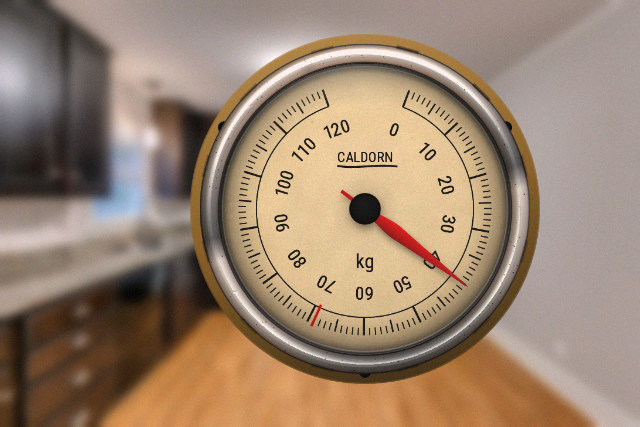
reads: 40
